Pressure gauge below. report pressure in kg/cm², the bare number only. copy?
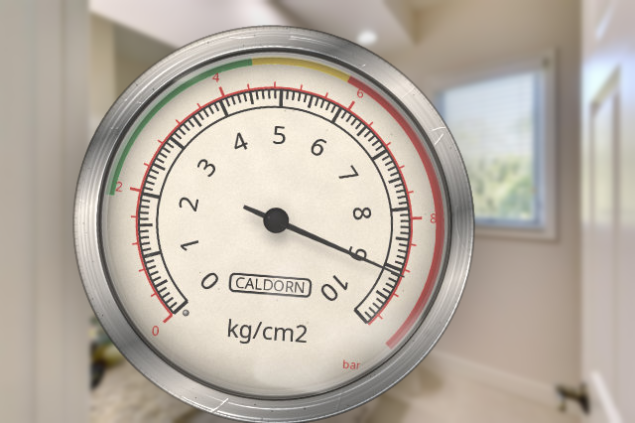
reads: 9.1
